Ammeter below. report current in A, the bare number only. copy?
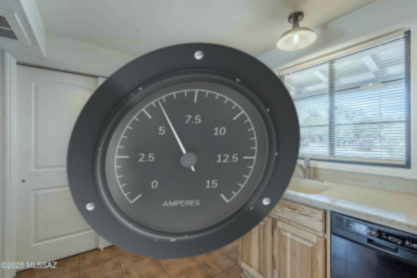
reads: 5.75
